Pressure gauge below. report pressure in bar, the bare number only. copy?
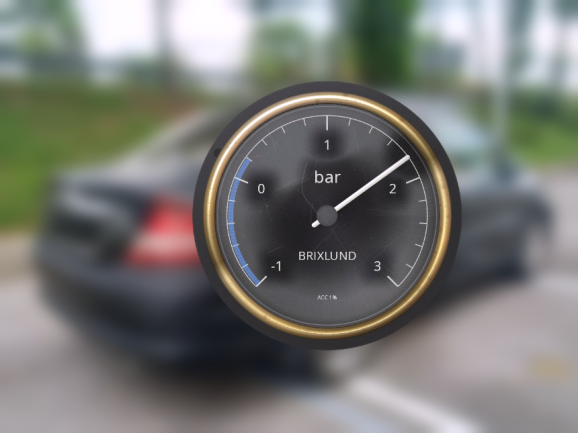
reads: 1.8
